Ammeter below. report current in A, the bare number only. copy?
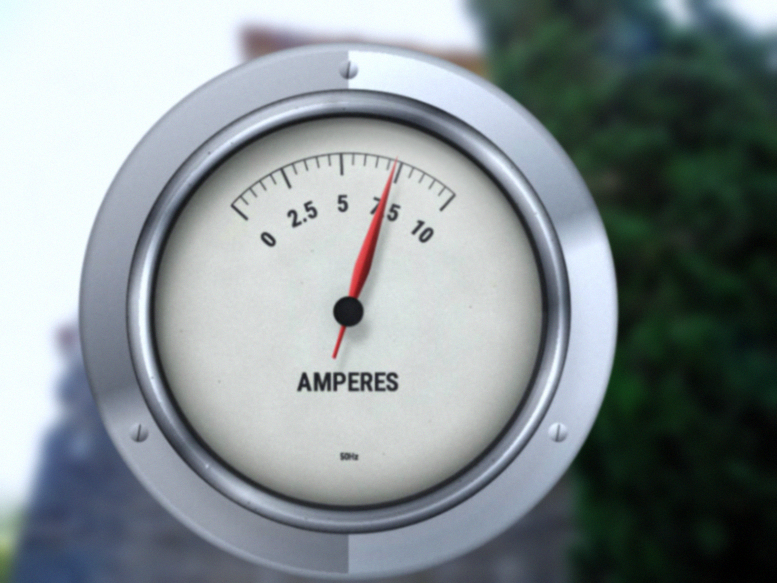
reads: 7.25
